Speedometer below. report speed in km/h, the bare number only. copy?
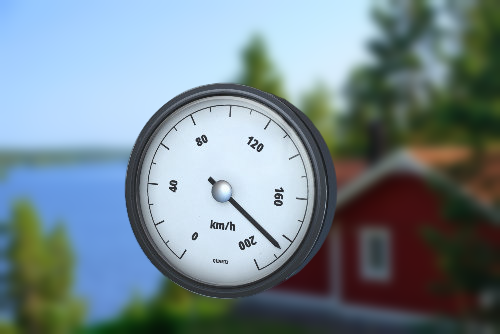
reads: 185
